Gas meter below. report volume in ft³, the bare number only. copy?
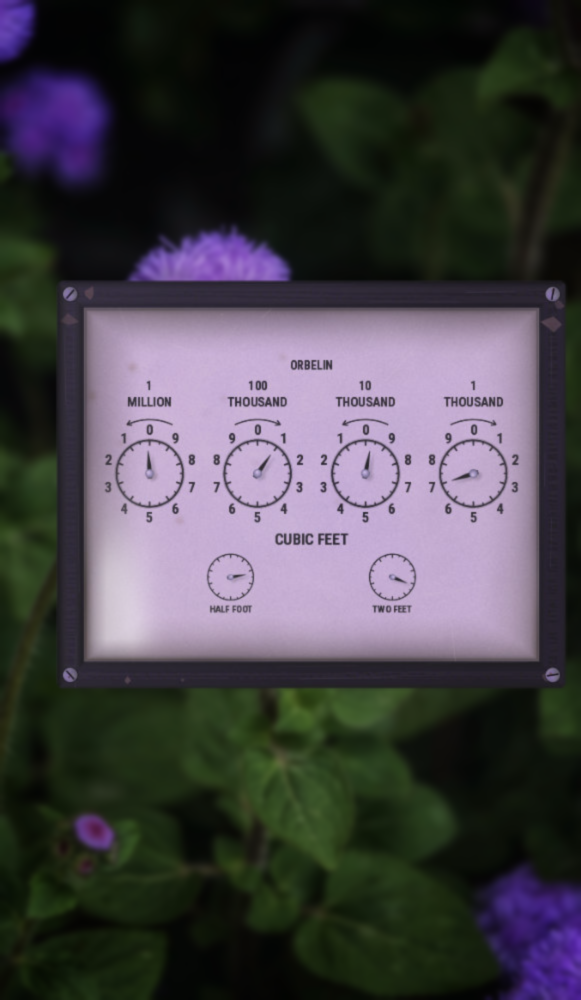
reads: 9700
